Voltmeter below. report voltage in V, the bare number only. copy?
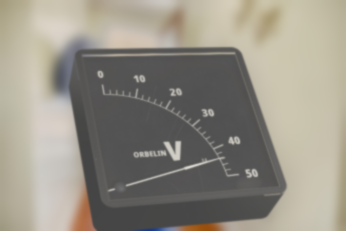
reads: 44
